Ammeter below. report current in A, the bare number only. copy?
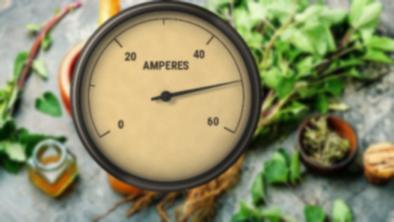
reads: 50
